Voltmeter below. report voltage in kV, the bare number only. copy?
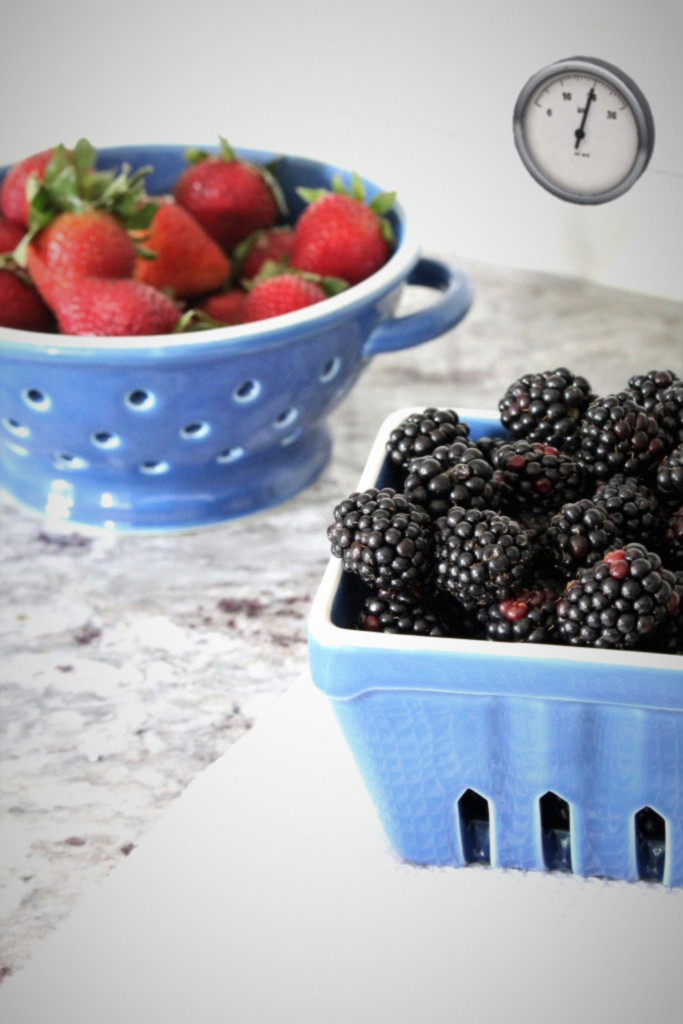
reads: 20
